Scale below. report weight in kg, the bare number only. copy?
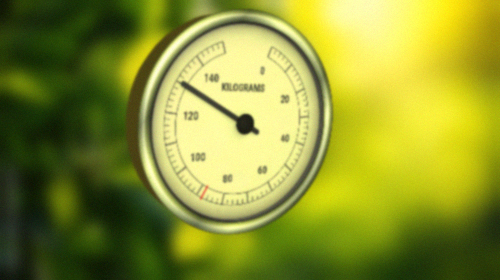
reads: 130
